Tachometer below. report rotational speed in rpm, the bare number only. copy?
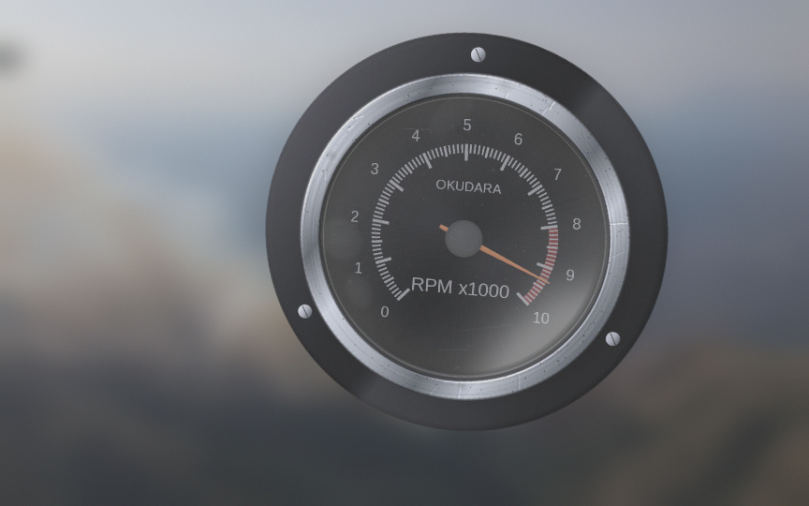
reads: 9300
